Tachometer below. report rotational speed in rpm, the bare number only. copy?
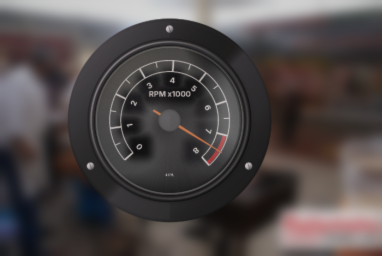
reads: 7500
